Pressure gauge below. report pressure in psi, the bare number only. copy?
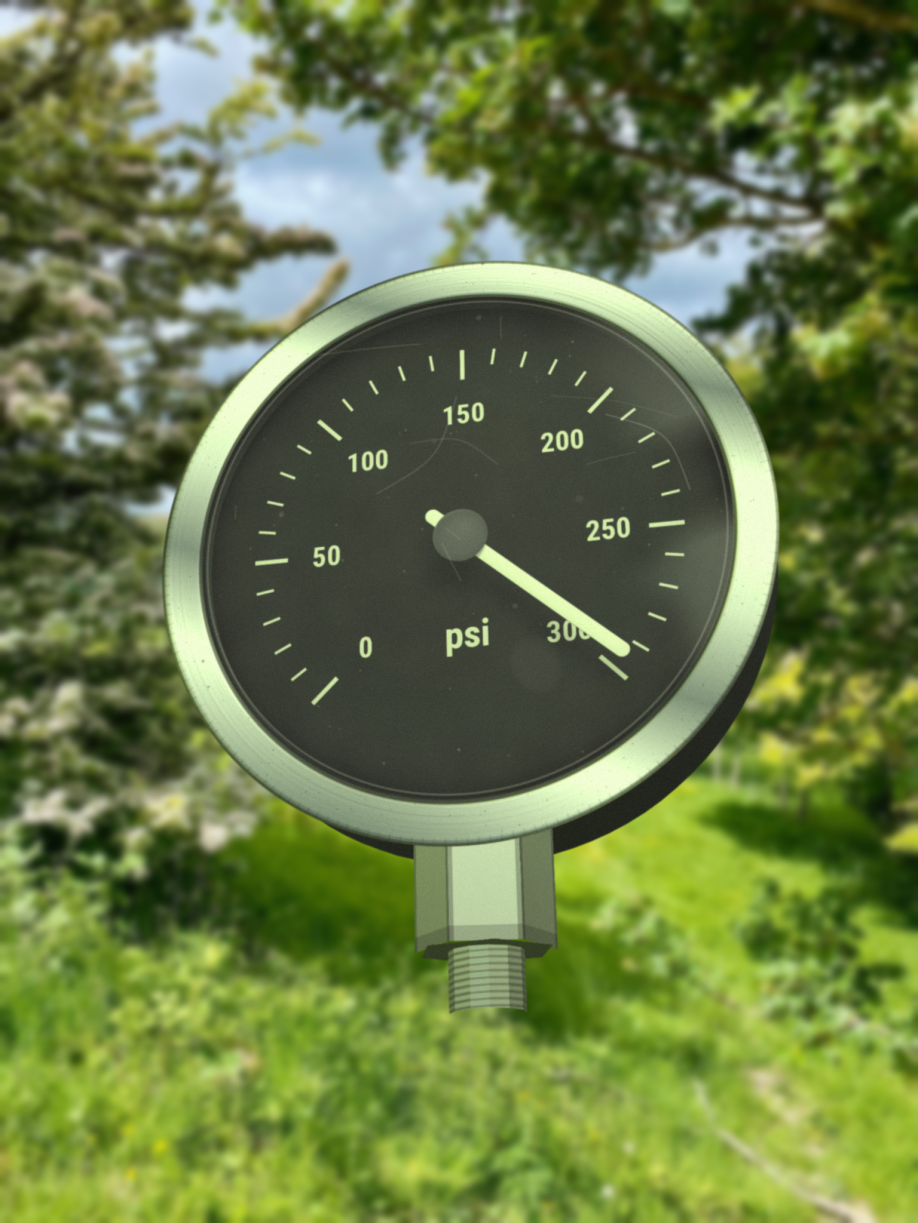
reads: 295
